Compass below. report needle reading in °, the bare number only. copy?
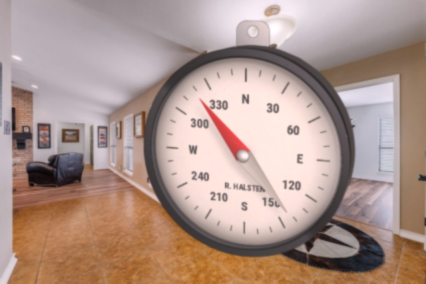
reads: 320
